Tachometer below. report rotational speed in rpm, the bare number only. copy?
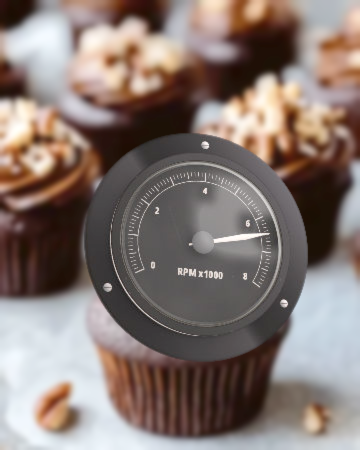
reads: 6500
